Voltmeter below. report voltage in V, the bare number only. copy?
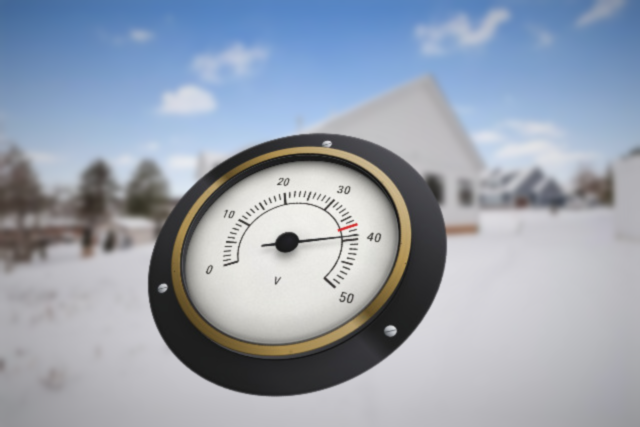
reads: 40
